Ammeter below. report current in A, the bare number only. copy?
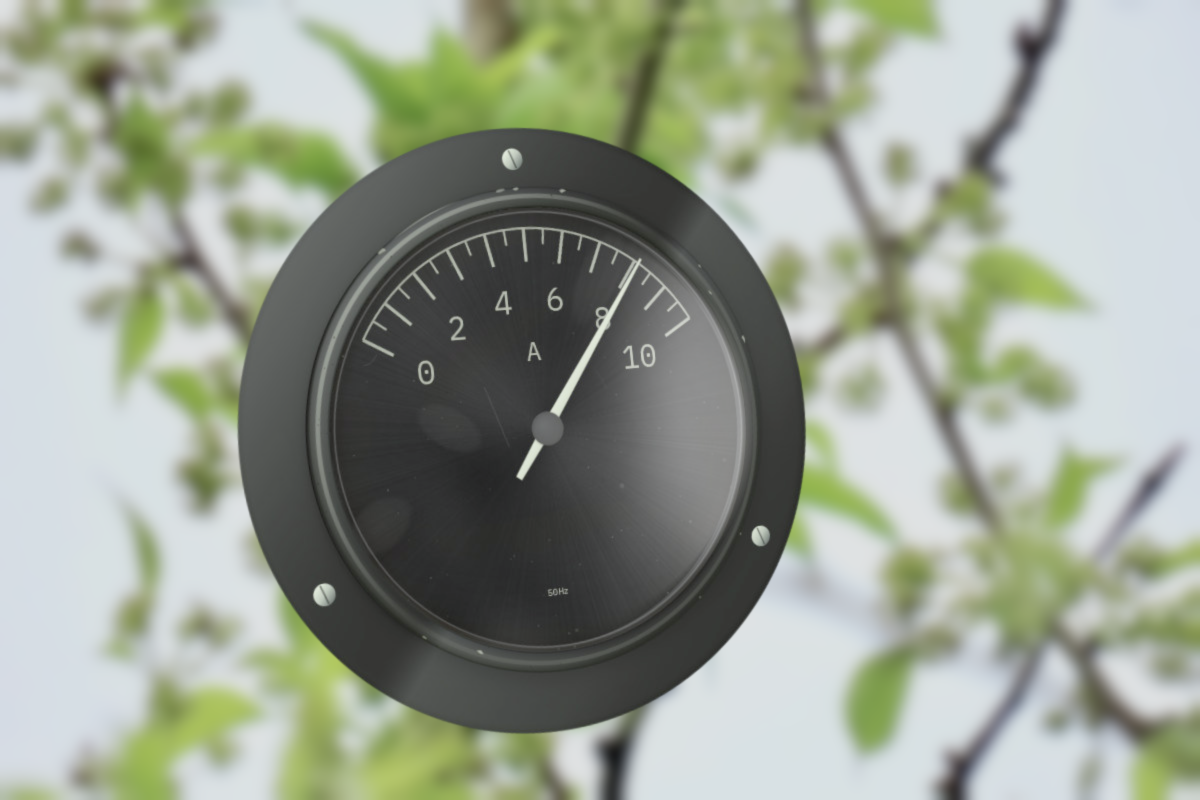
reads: 8
